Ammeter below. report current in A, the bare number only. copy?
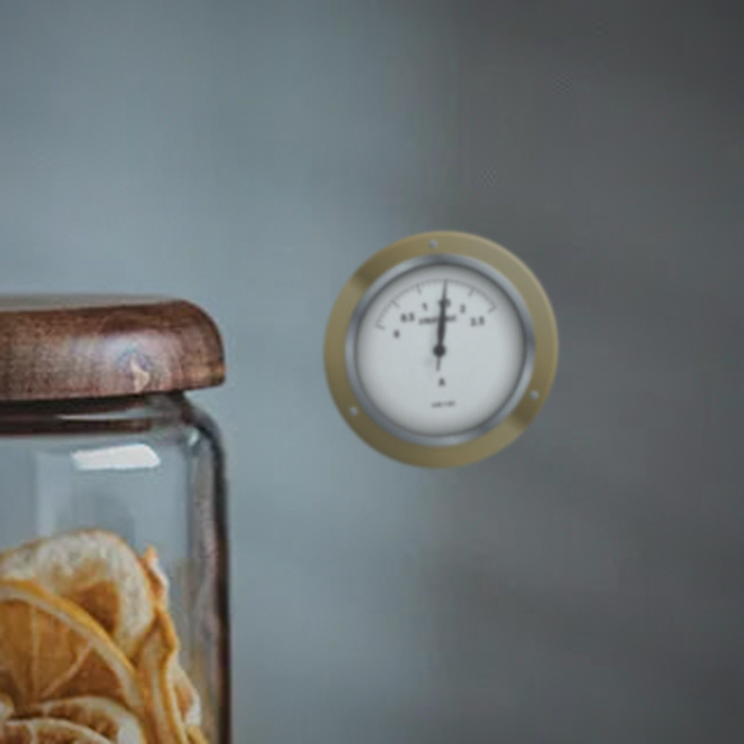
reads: 1.5
